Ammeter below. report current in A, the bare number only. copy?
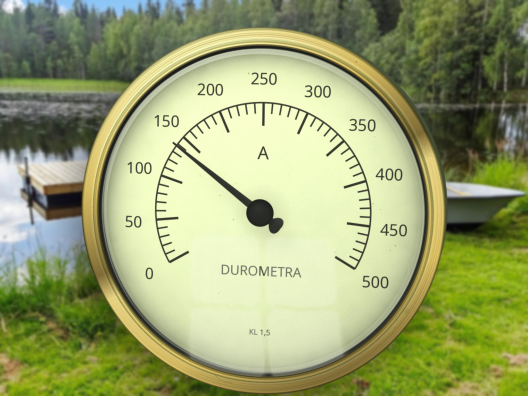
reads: 140
